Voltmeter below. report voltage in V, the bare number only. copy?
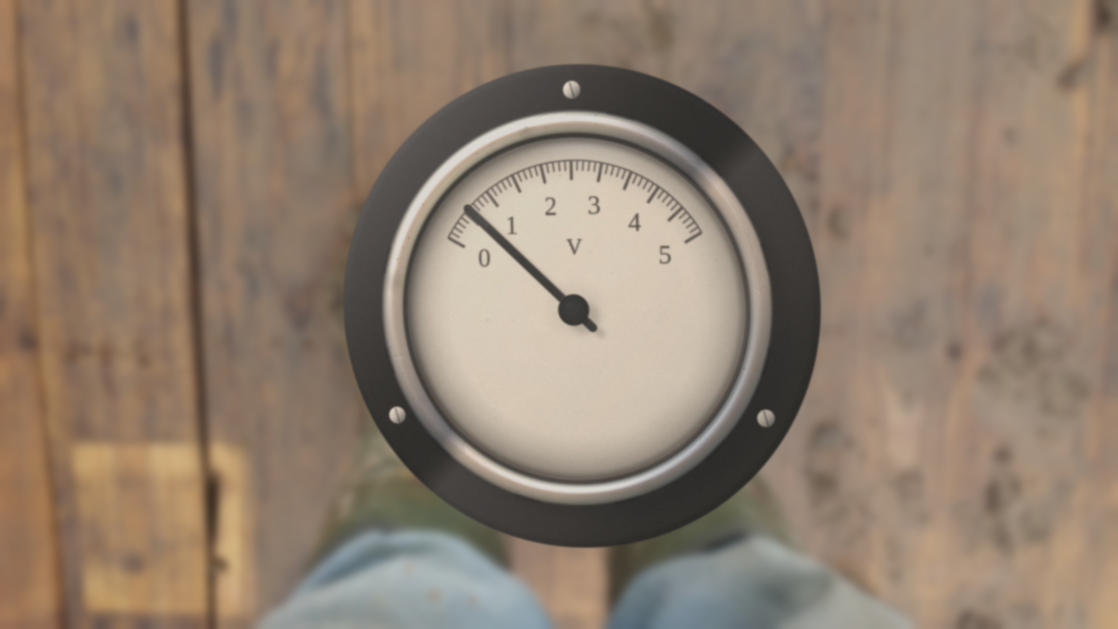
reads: 0.6
